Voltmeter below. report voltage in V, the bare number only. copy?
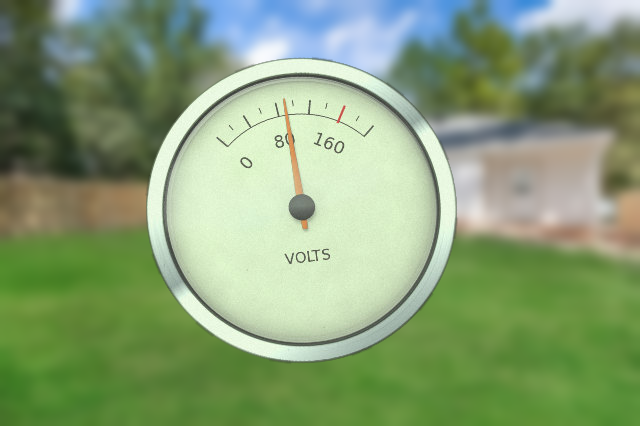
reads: 90
